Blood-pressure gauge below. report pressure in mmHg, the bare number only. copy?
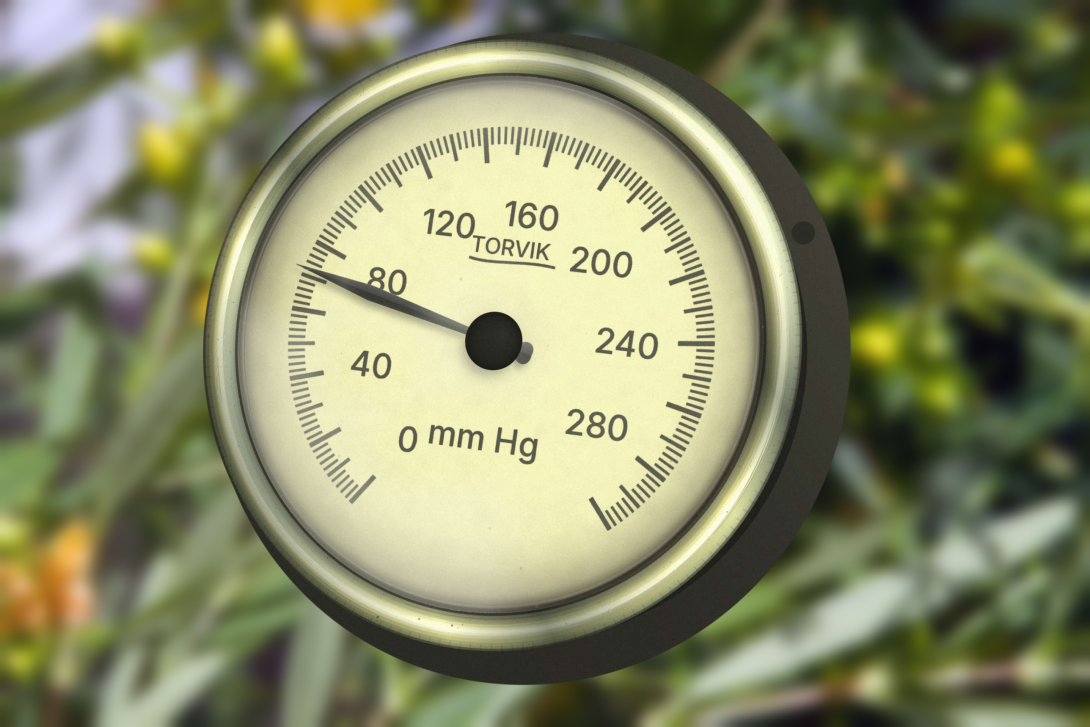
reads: 72
